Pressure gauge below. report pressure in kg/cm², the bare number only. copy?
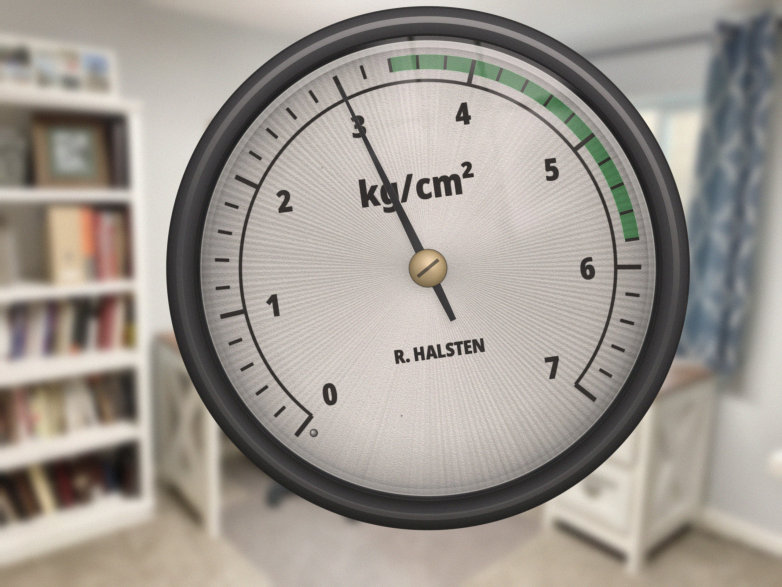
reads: 3
